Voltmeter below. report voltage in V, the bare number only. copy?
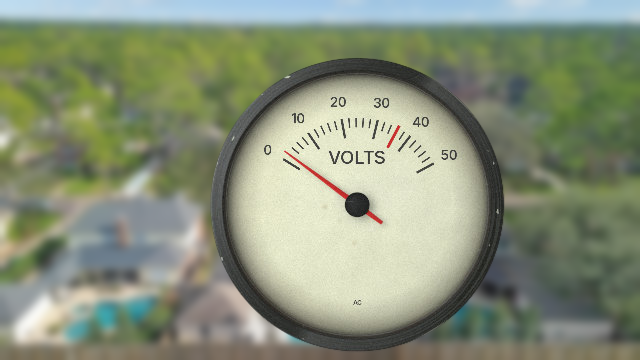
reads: 2
